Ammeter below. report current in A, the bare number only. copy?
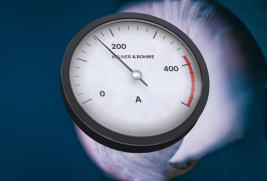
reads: 160
